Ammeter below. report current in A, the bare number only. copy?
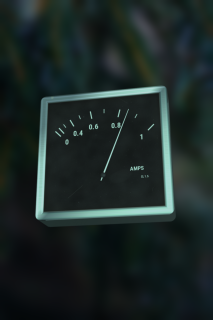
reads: 0.85
